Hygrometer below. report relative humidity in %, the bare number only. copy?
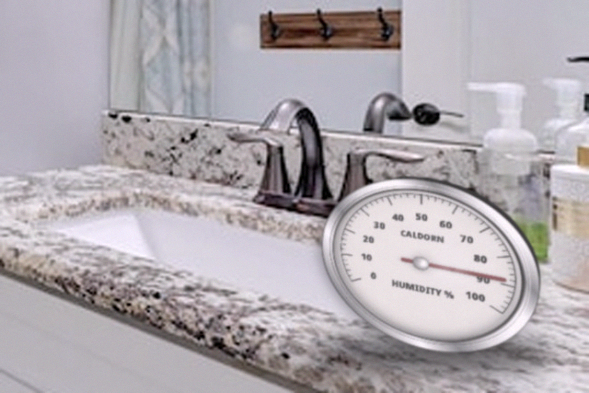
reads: 88
